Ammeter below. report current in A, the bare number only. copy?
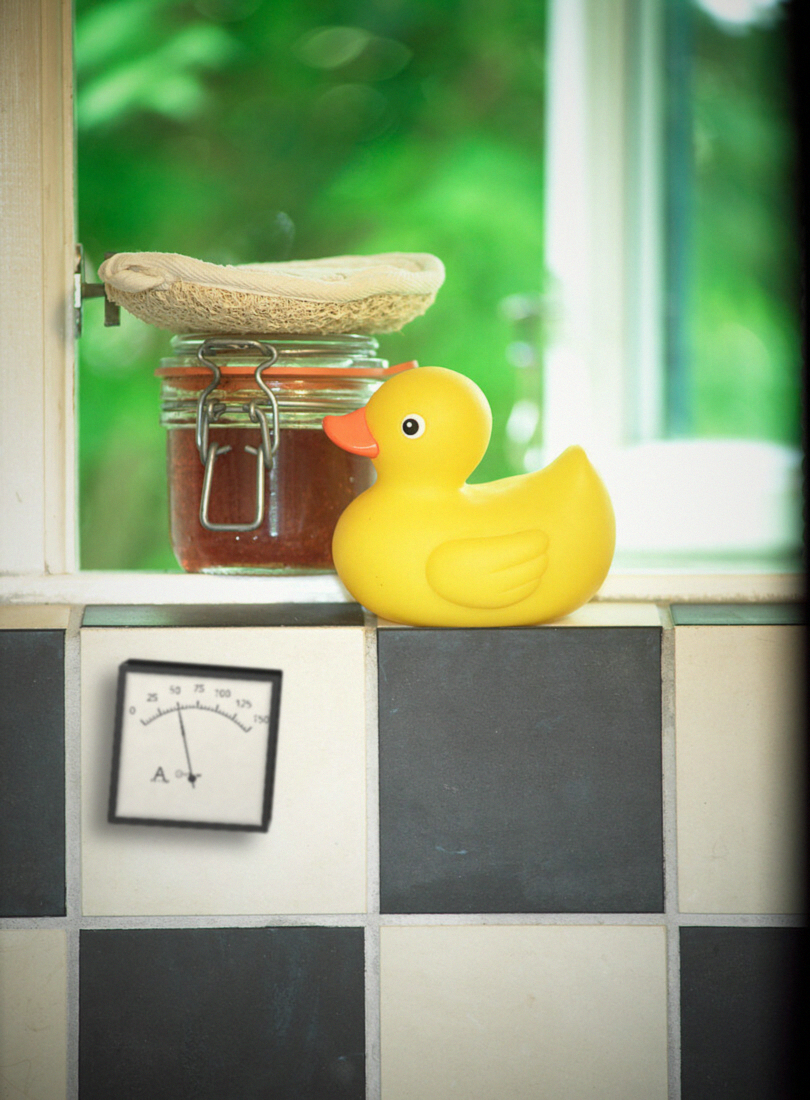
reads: 50
